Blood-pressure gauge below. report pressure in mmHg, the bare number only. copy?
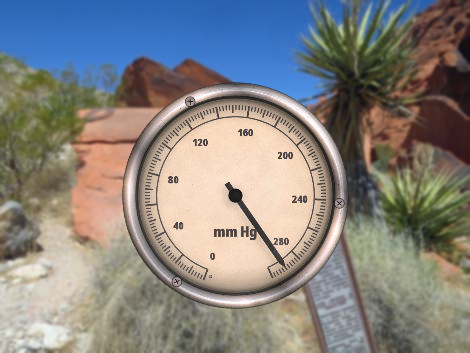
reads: 290
